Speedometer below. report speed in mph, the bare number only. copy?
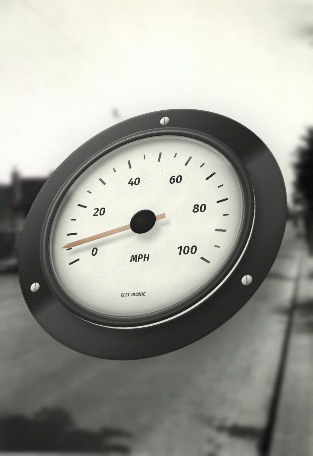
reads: 5
